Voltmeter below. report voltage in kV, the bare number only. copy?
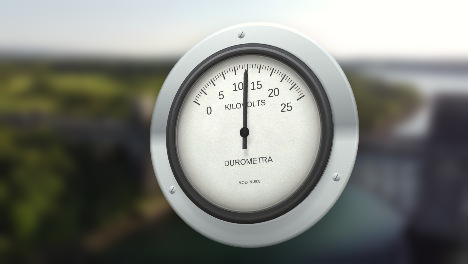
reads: 12.5
